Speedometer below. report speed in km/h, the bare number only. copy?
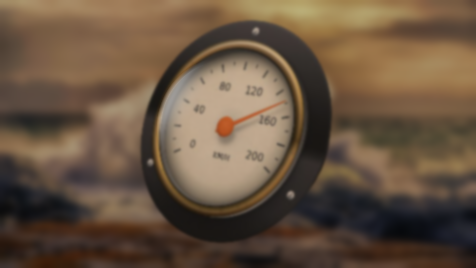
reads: 150
